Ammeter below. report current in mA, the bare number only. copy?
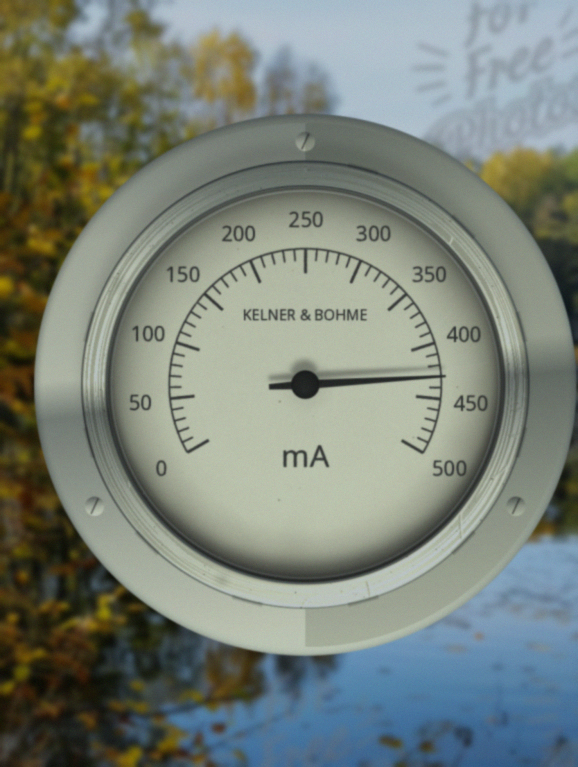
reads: 430
